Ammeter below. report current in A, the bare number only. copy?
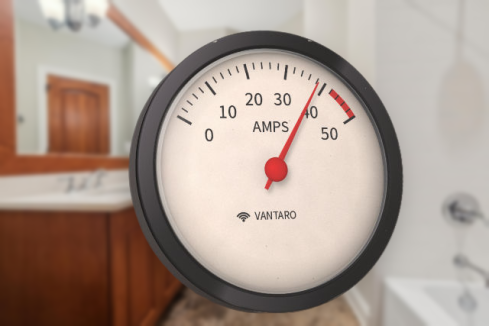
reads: 38
